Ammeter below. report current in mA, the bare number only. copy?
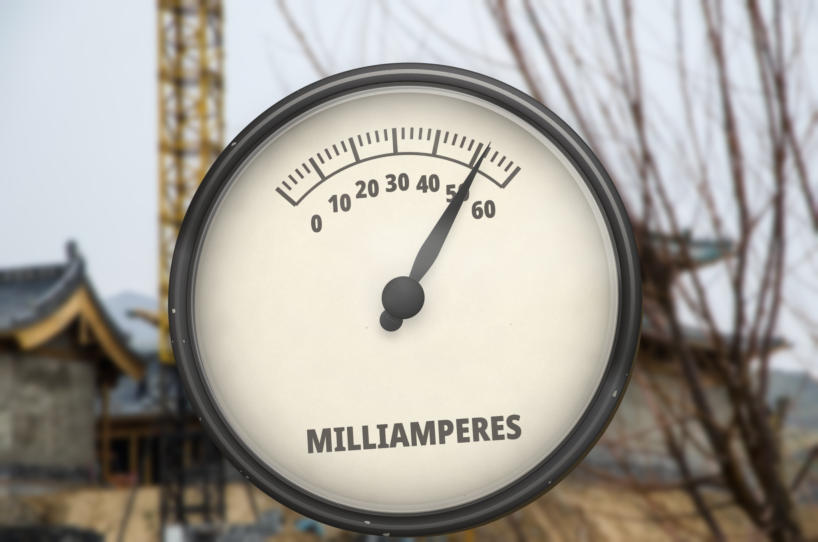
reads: 52
